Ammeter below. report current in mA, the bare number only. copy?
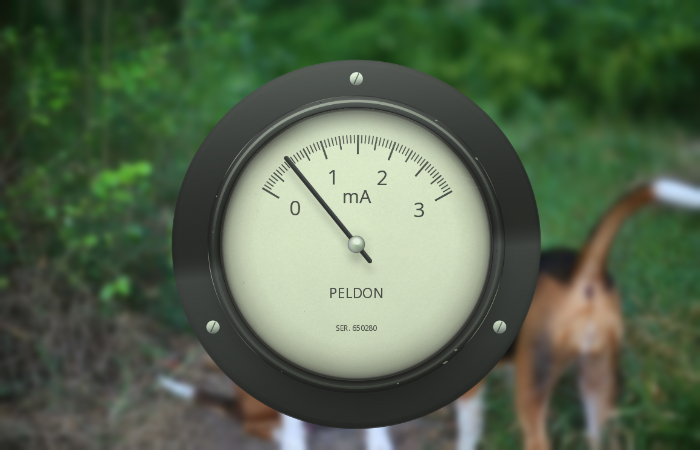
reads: 0.5
